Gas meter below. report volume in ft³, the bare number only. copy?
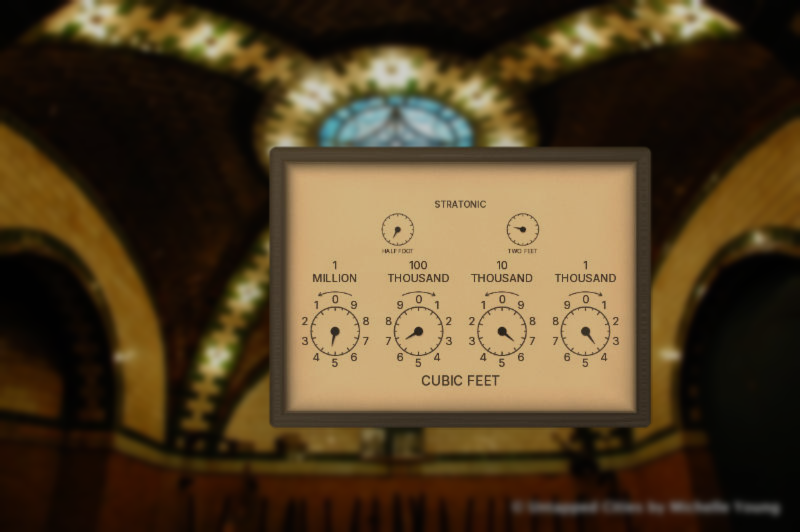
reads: 466400
